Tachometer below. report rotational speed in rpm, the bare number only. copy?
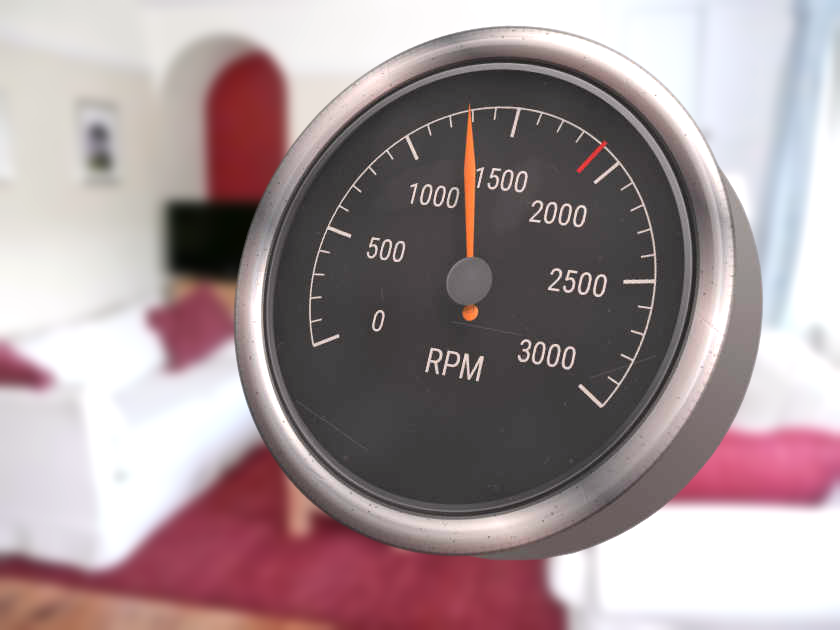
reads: 1300
